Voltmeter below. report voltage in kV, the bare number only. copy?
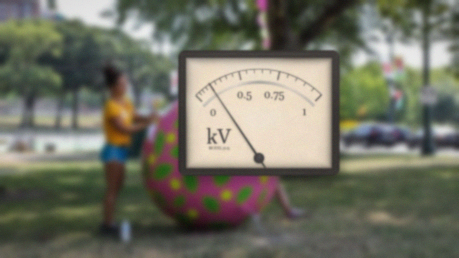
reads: 0.25
